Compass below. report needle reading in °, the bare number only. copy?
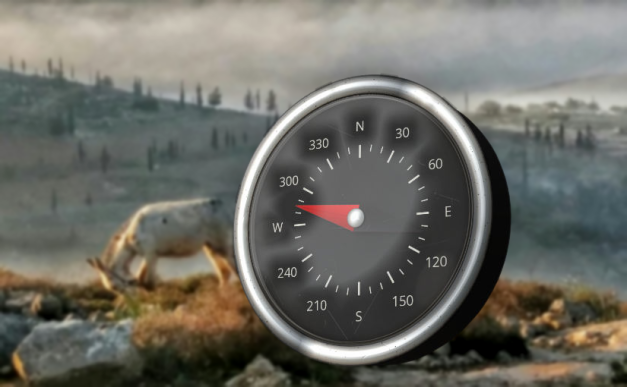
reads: 285
